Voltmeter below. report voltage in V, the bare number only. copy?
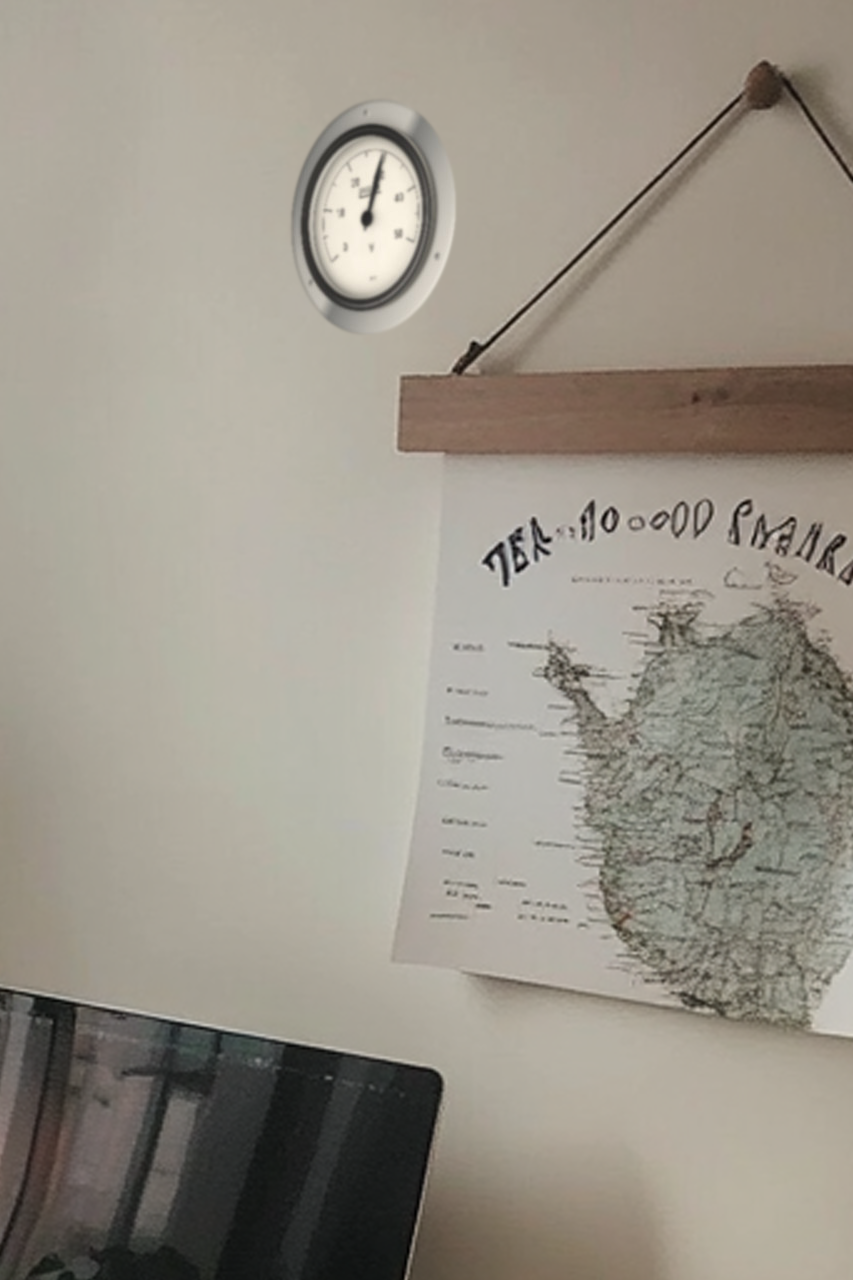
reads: 30
